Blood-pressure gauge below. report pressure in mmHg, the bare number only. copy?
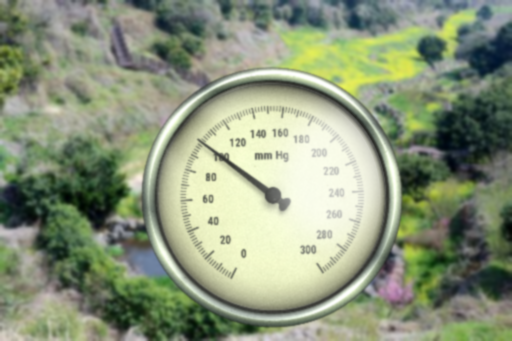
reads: 100
